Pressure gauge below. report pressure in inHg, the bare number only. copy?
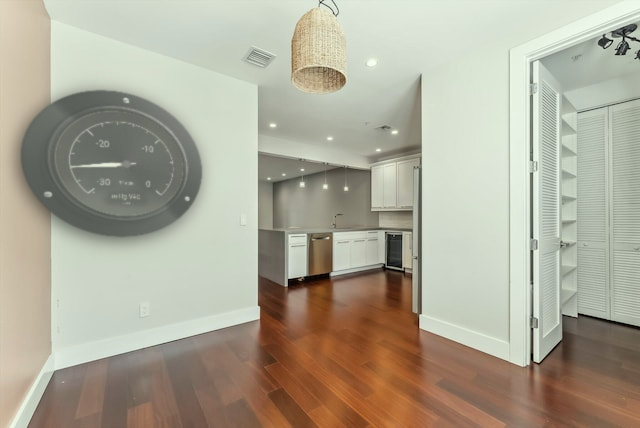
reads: -26
